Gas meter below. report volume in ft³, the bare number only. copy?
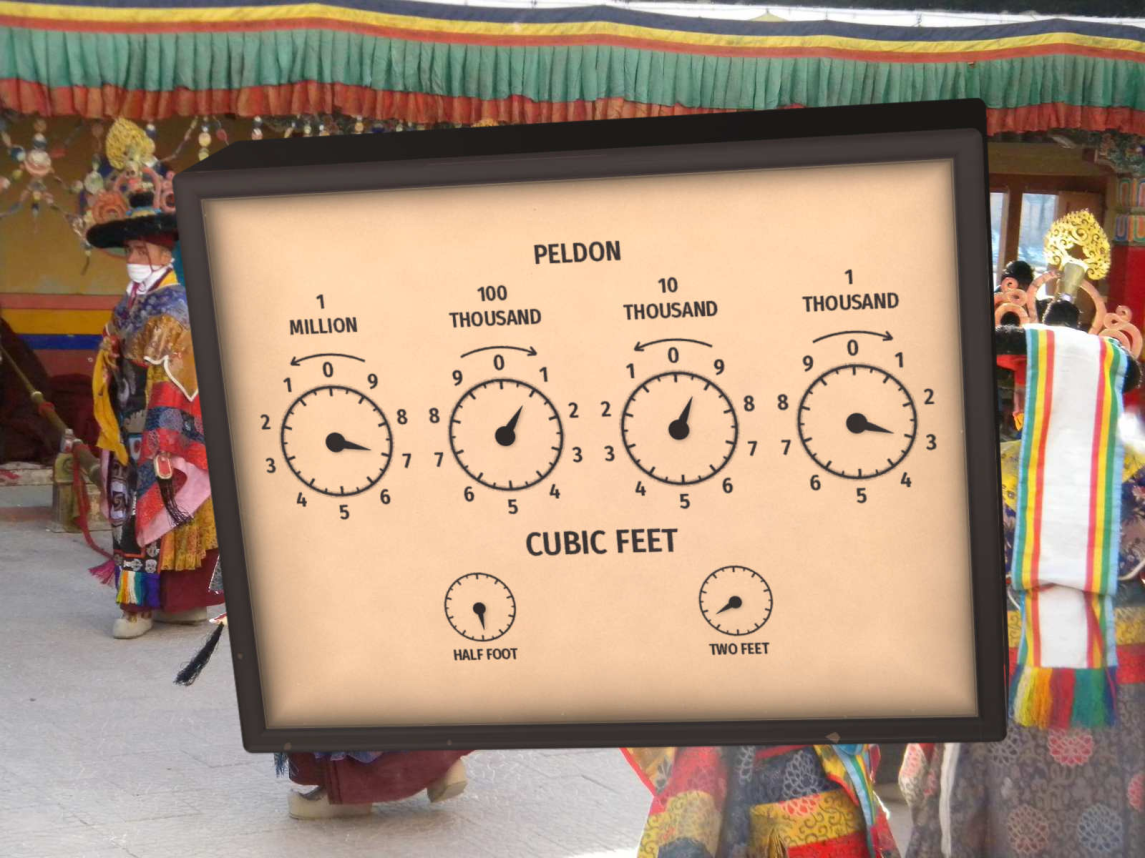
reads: 709300
